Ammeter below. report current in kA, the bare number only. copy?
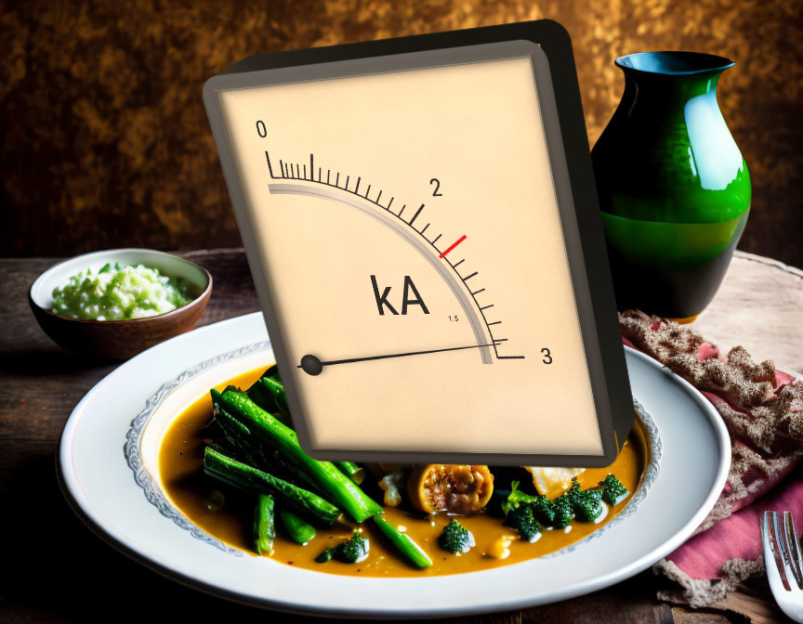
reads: 2.9
